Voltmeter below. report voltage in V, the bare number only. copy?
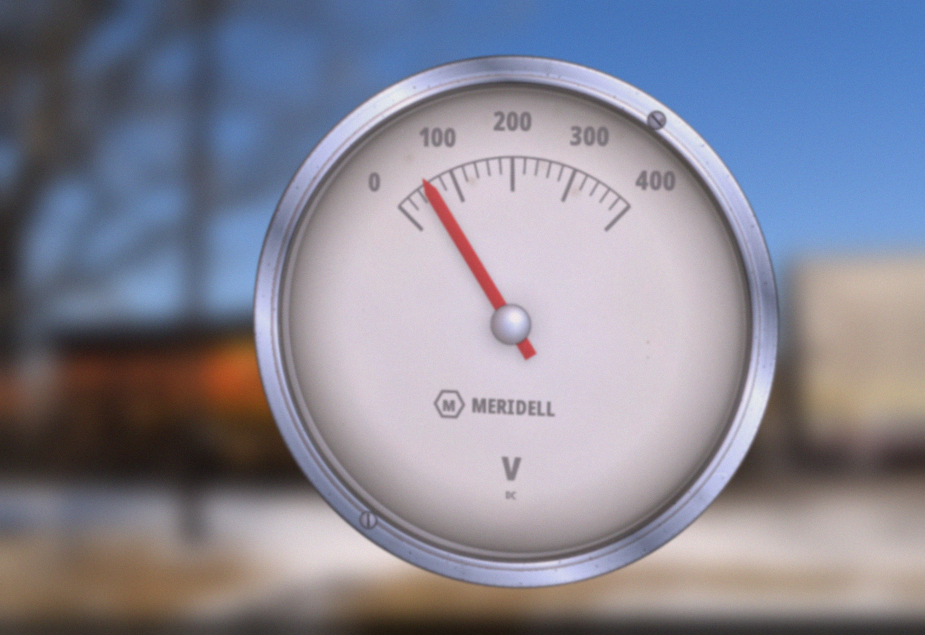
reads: 60
